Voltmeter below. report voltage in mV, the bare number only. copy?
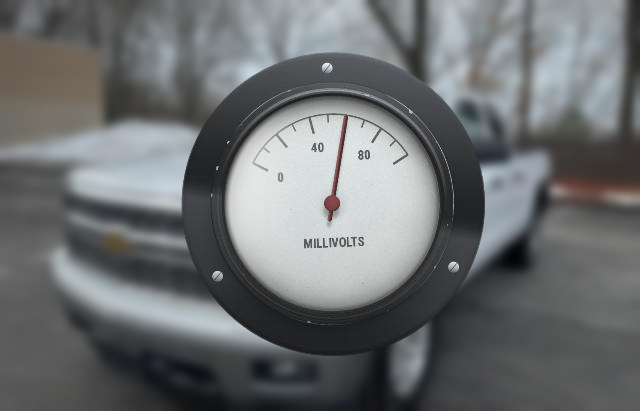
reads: 60
